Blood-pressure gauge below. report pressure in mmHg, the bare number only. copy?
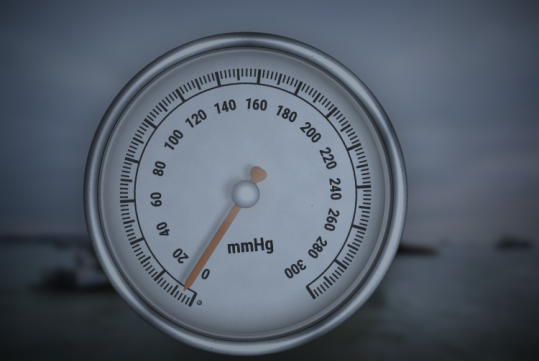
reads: 6
